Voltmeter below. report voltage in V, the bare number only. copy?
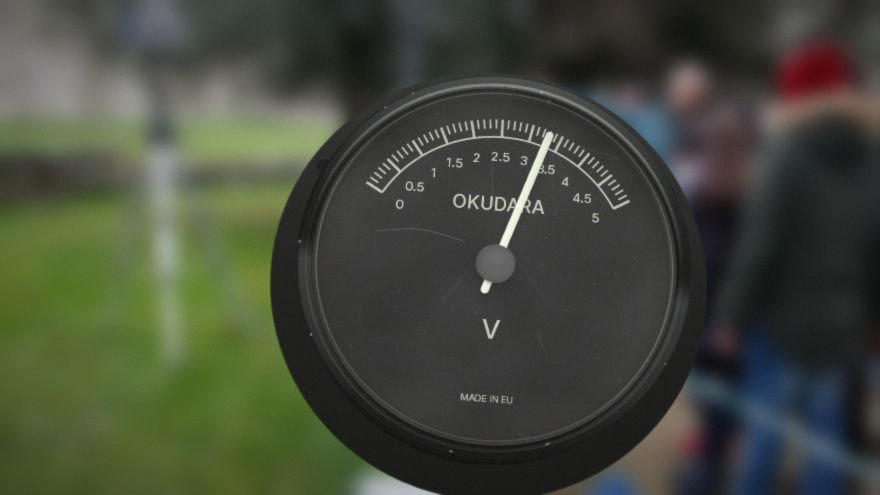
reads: 3.3
